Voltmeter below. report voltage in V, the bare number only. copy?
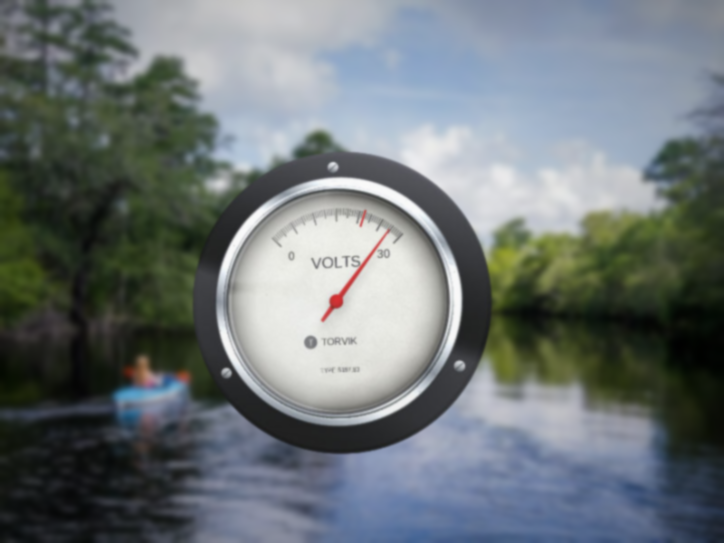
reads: 27.5
